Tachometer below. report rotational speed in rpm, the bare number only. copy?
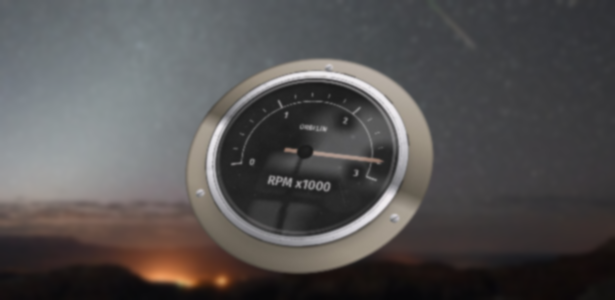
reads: 2800
